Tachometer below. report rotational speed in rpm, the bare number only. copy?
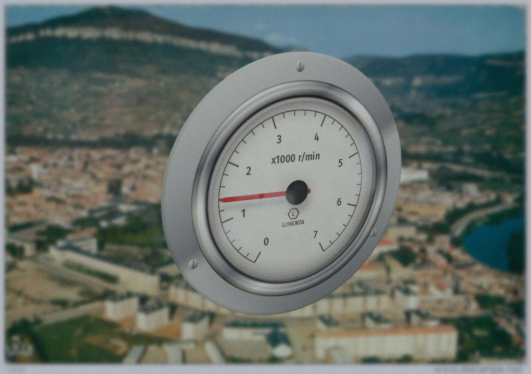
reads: 1400
